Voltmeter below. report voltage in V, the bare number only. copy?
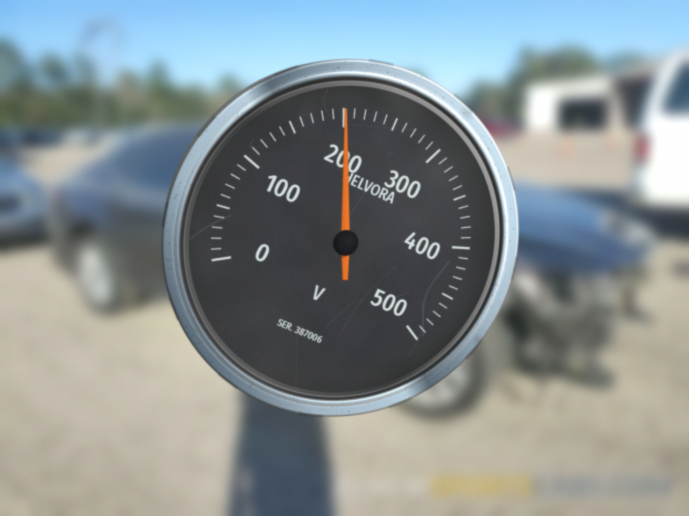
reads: 200
